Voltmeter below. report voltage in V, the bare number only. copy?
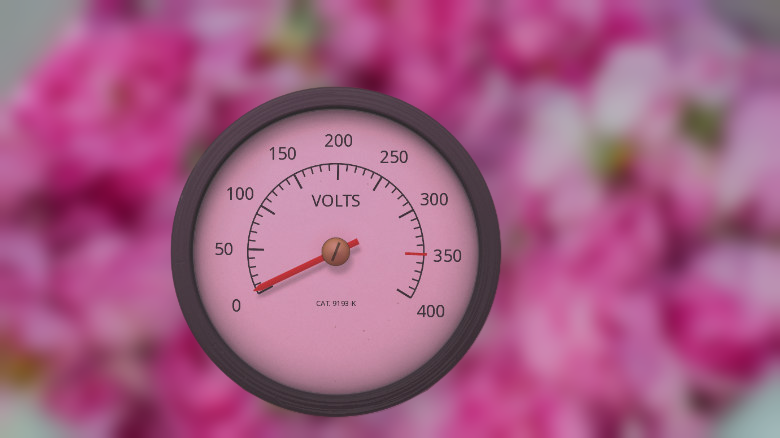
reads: 5
